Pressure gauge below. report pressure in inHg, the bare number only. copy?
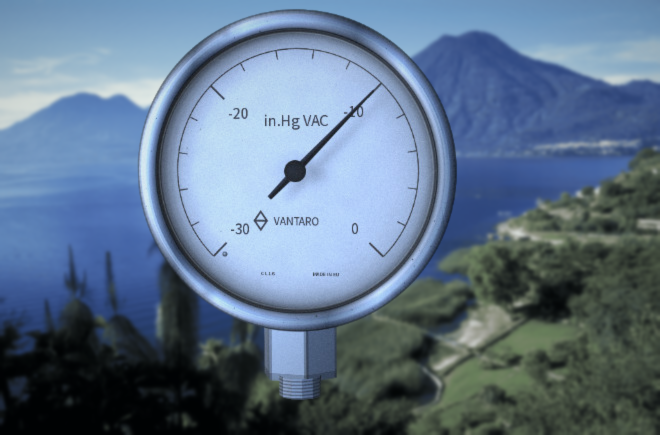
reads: -10
